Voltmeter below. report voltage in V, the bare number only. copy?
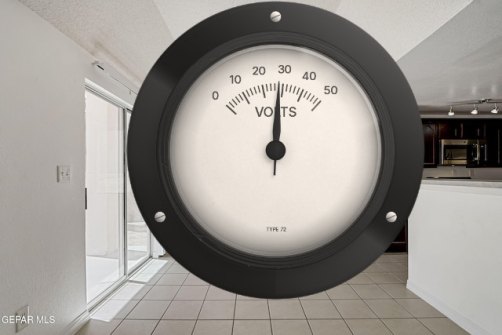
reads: 28
